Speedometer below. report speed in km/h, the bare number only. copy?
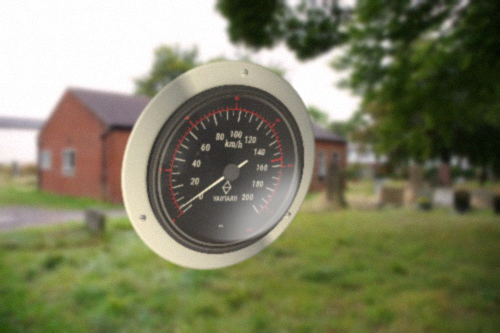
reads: 5
